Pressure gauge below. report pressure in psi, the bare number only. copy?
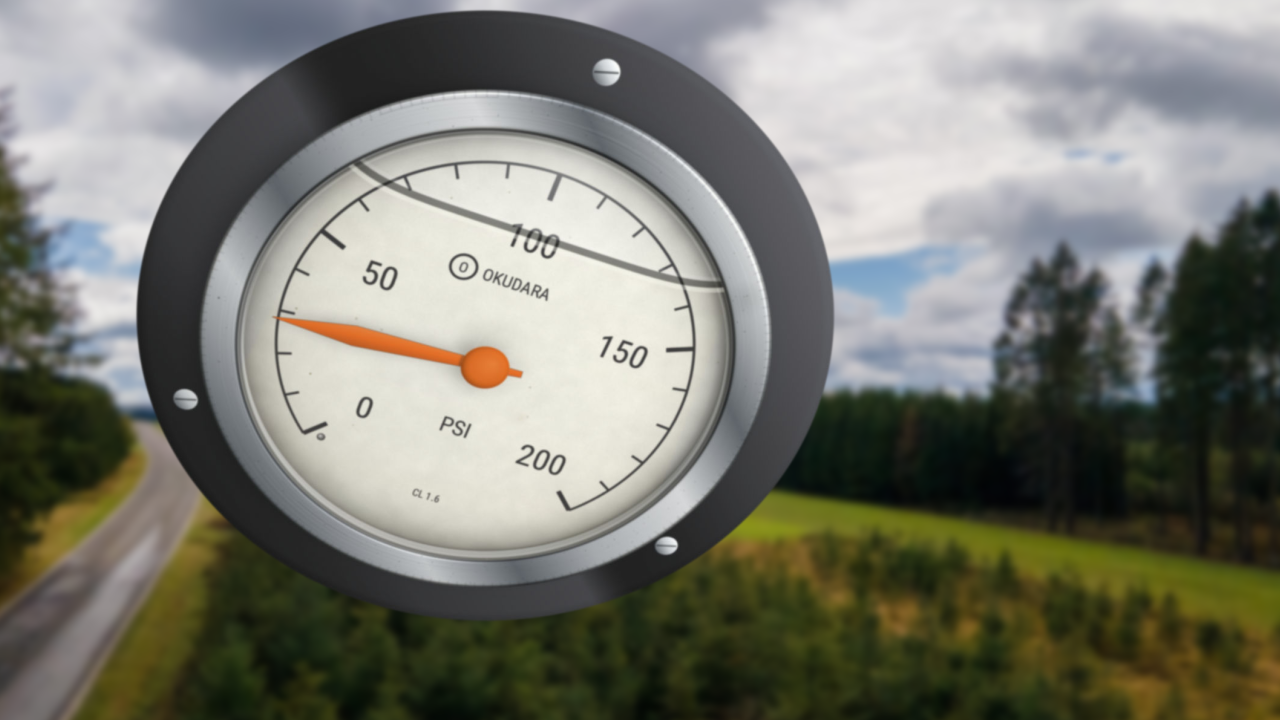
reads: 30
